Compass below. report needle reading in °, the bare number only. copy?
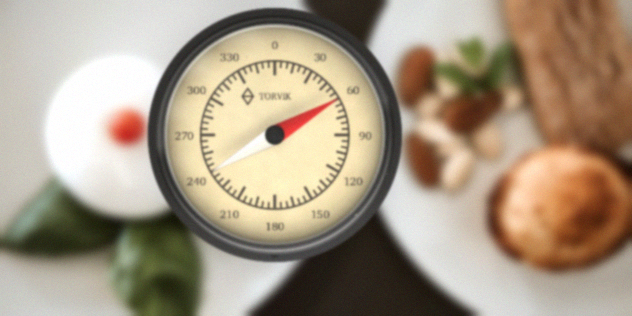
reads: 60
